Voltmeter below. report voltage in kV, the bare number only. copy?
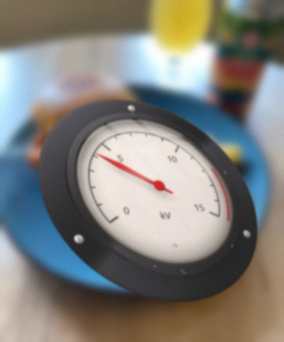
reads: 4
